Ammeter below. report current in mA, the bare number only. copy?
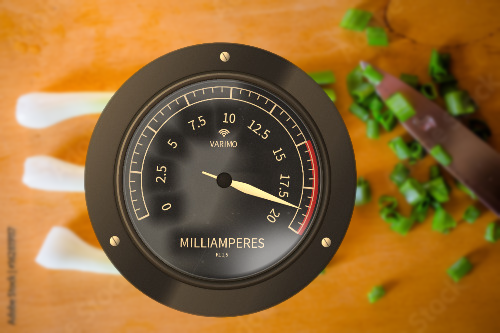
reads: 18.75
